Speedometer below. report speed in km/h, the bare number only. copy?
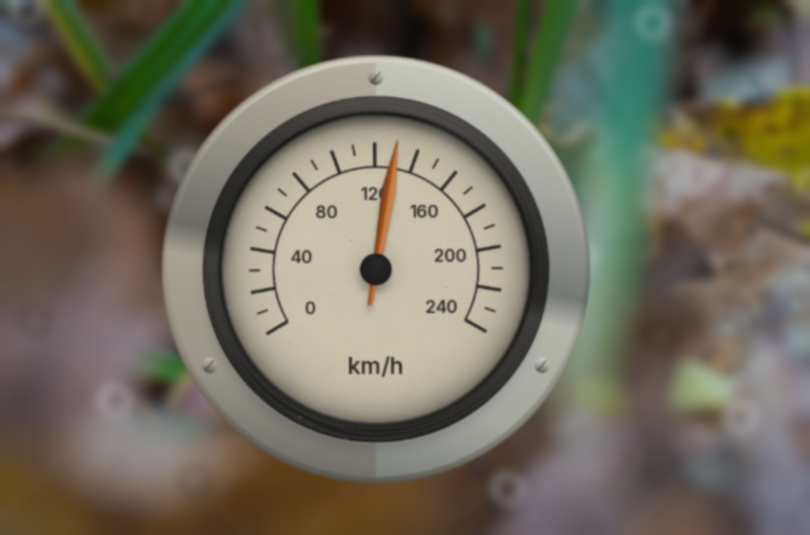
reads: 130
